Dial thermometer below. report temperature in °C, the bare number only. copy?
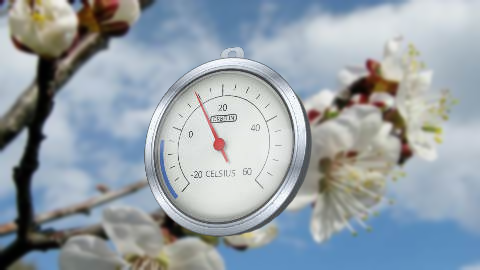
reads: 12
